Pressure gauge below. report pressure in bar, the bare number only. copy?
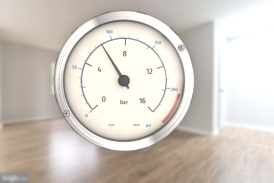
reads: 6
